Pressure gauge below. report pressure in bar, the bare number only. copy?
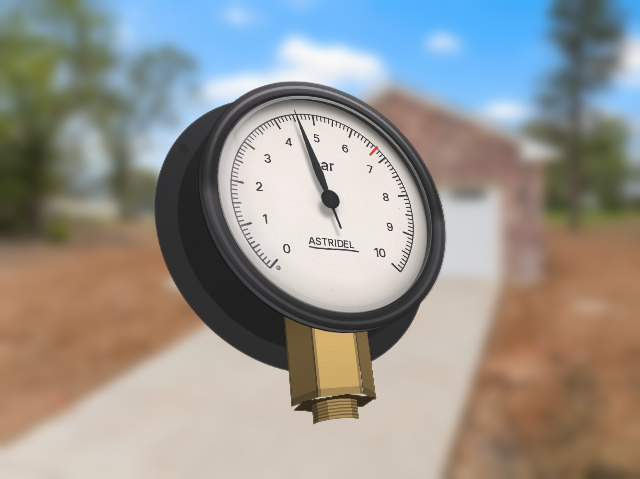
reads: 4.5
